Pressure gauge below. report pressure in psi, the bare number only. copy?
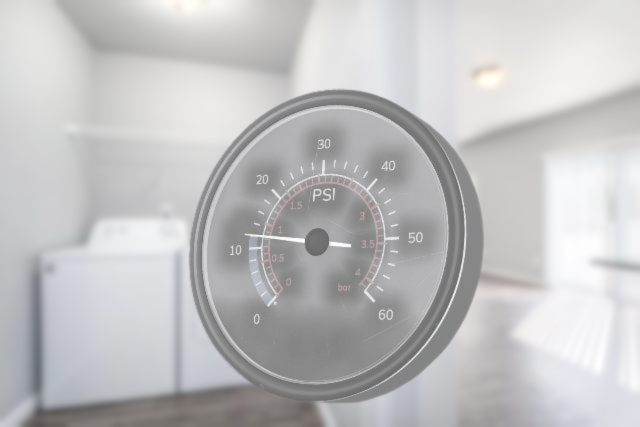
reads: 12
